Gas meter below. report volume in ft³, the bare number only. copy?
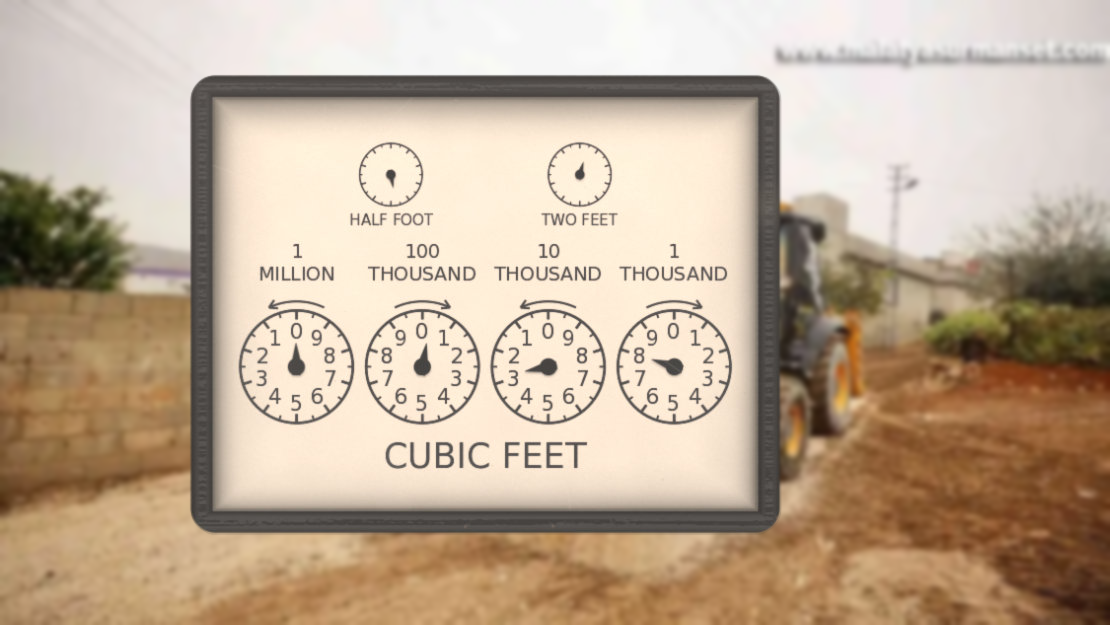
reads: 2800
